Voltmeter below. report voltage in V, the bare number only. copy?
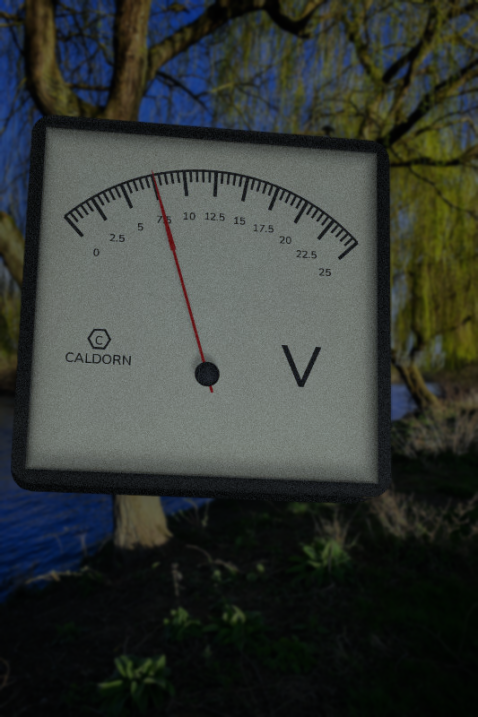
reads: 7.5
